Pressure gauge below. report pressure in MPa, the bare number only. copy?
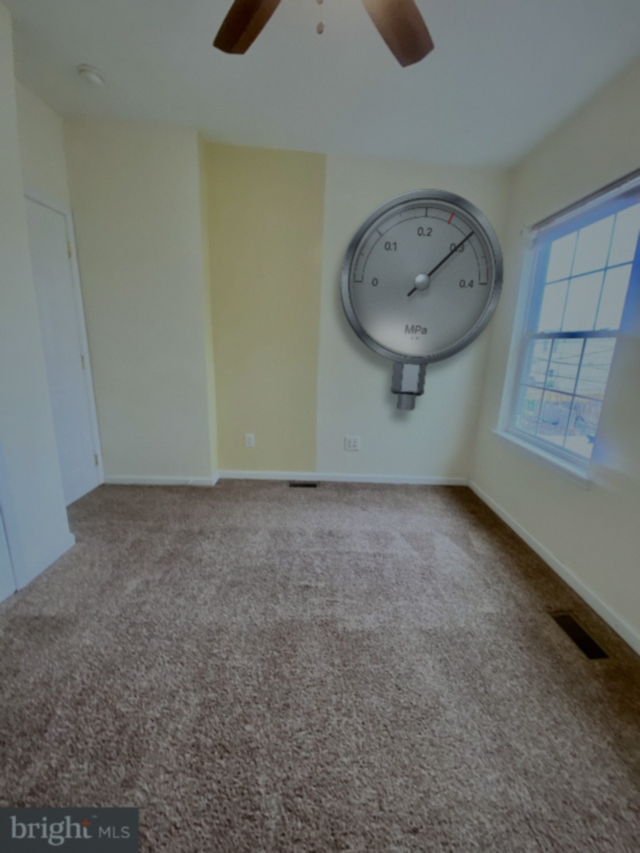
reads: 0.3
